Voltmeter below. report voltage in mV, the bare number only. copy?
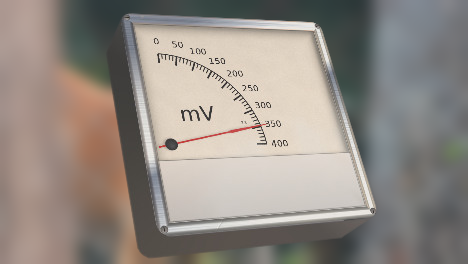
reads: 350
